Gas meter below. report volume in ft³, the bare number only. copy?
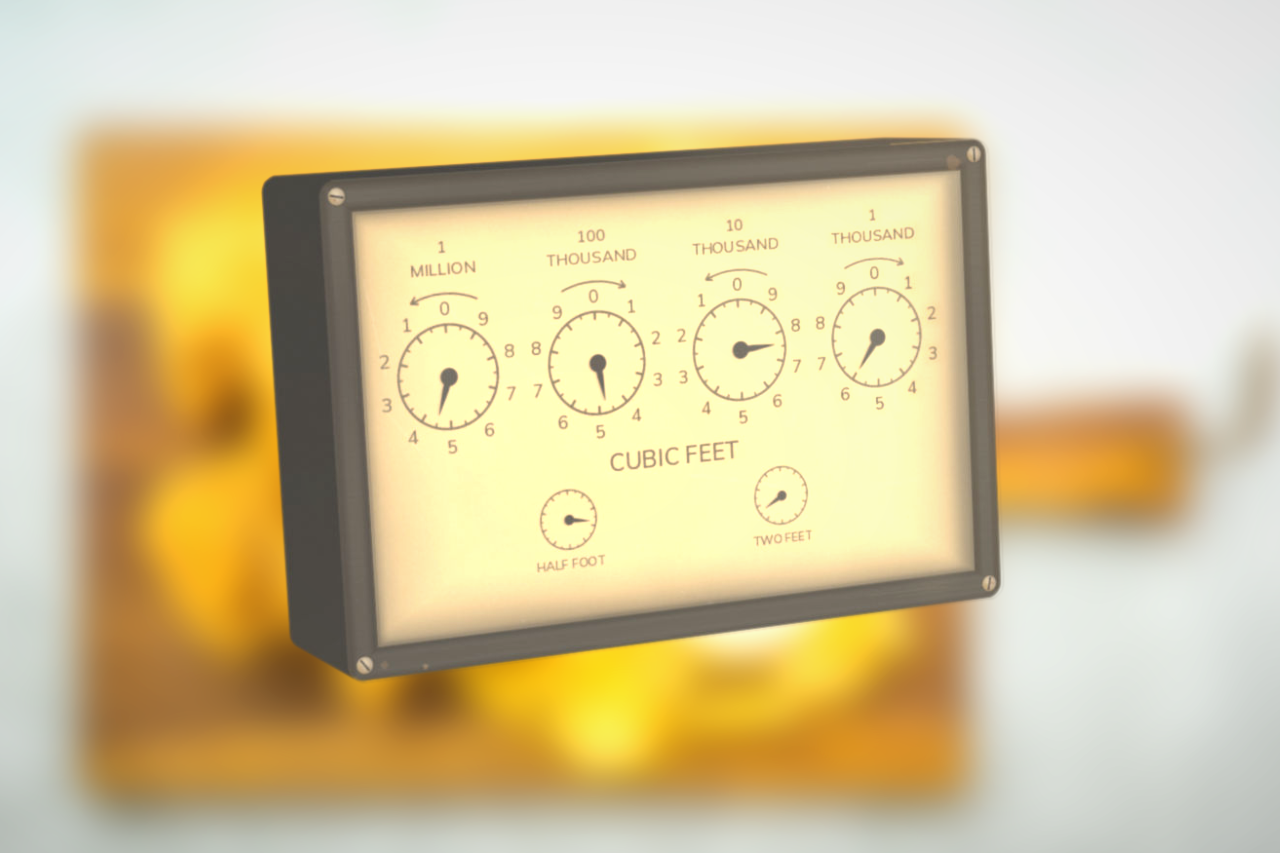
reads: 447600
